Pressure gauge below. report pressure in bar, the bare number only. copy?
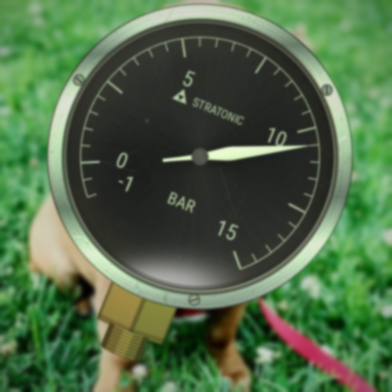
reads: 10.5
